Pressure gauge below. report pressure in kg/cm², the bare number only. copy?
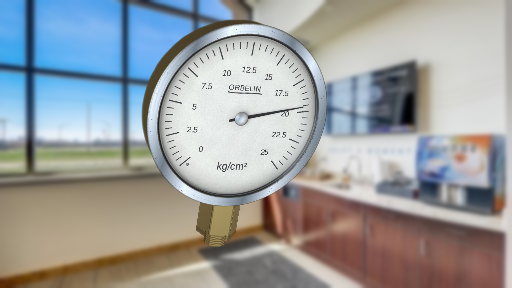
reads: 19.5
